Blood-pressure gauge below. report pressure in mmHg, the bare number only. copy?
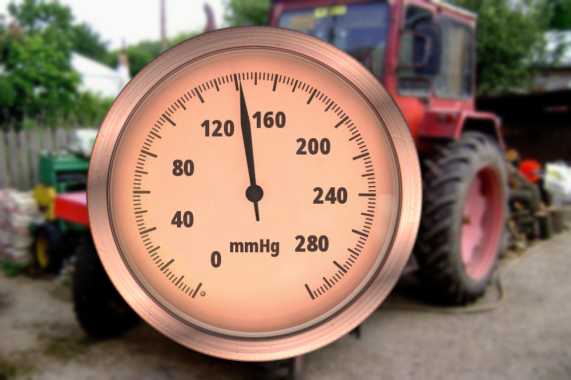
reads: 142
